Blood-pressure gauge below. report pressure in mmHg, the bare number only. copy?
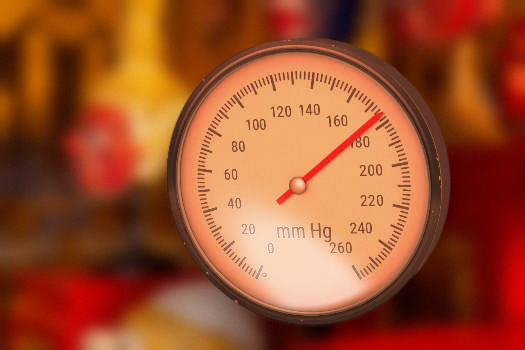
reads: 176
